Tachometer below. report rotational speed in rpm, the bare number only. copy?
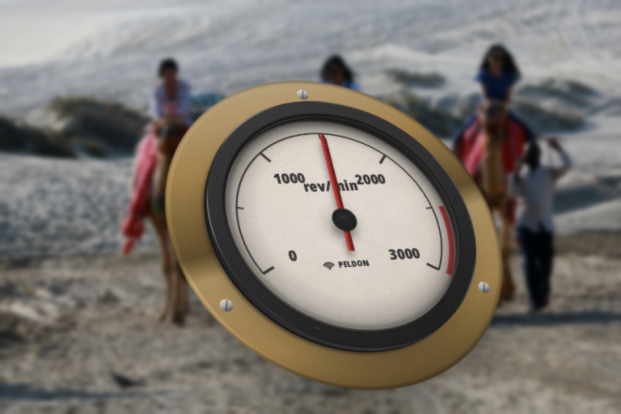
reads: 1500
